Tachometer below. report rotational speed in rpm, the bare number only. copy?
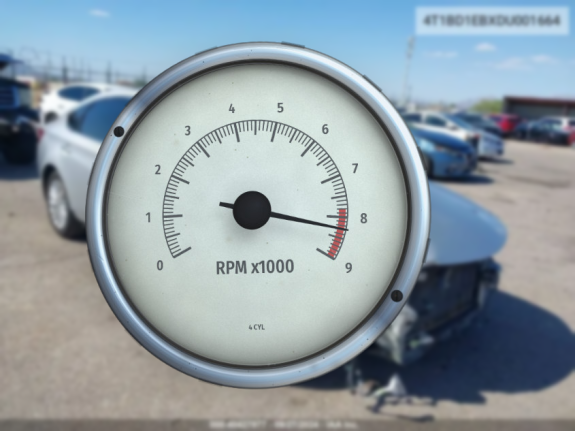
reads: 8300
